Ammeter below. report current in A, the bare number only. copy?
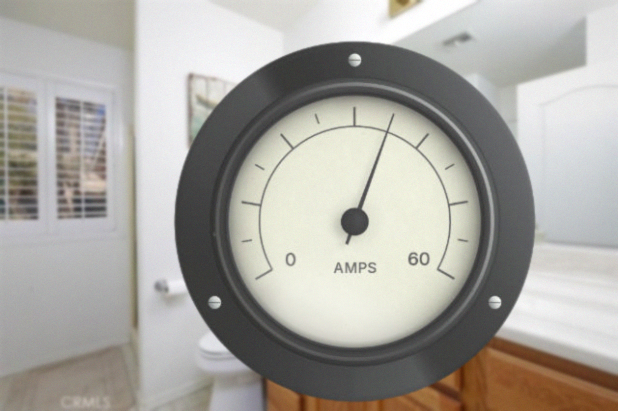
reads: 35
